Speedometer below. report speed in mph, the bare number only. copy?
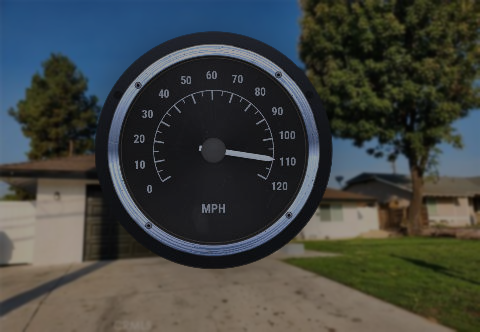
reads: 110
